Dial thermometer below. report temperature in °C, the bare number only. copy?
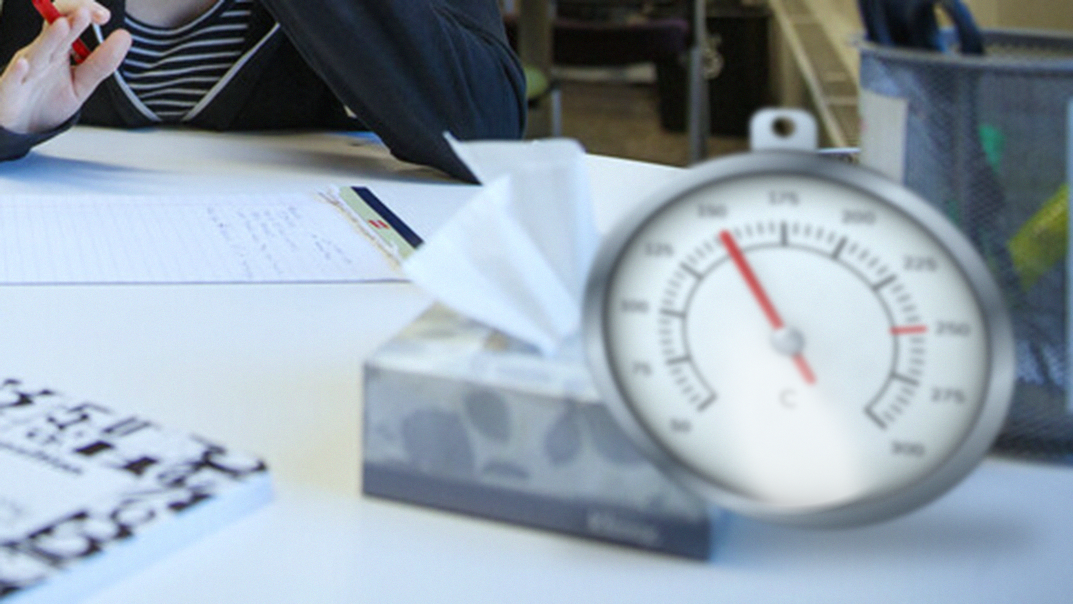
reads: 150
